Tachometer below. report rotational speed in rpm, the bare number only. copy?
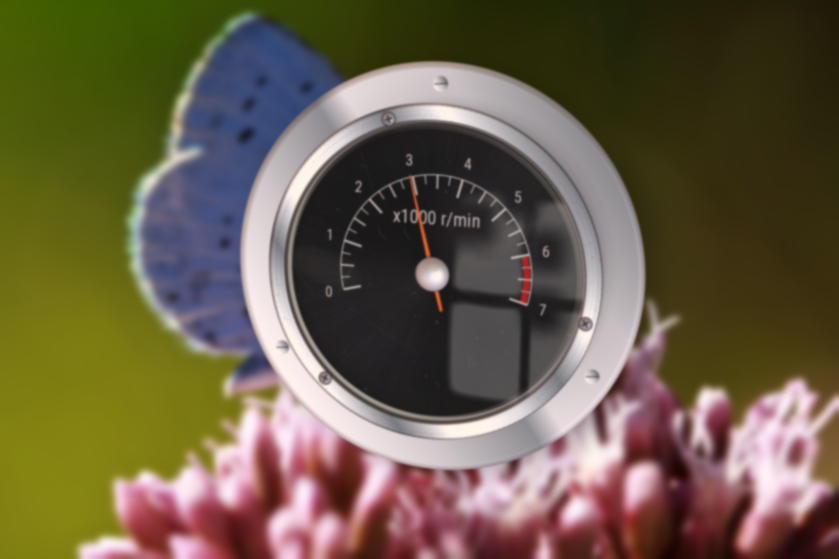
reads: 3000
